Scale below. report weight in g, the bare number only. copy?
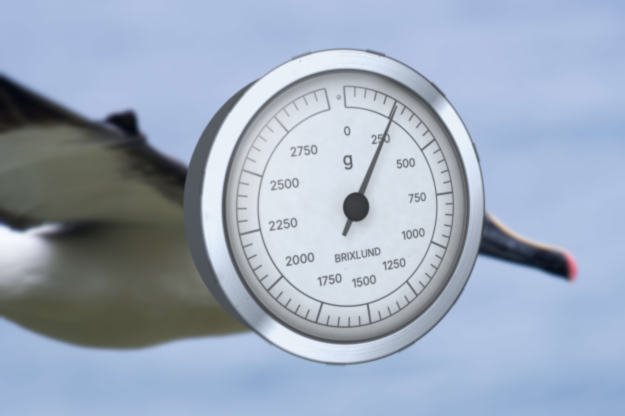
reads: 250
